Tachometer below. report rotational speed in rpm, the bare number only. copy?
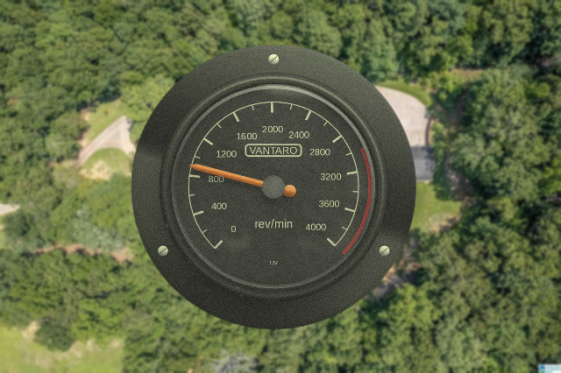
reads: 900
